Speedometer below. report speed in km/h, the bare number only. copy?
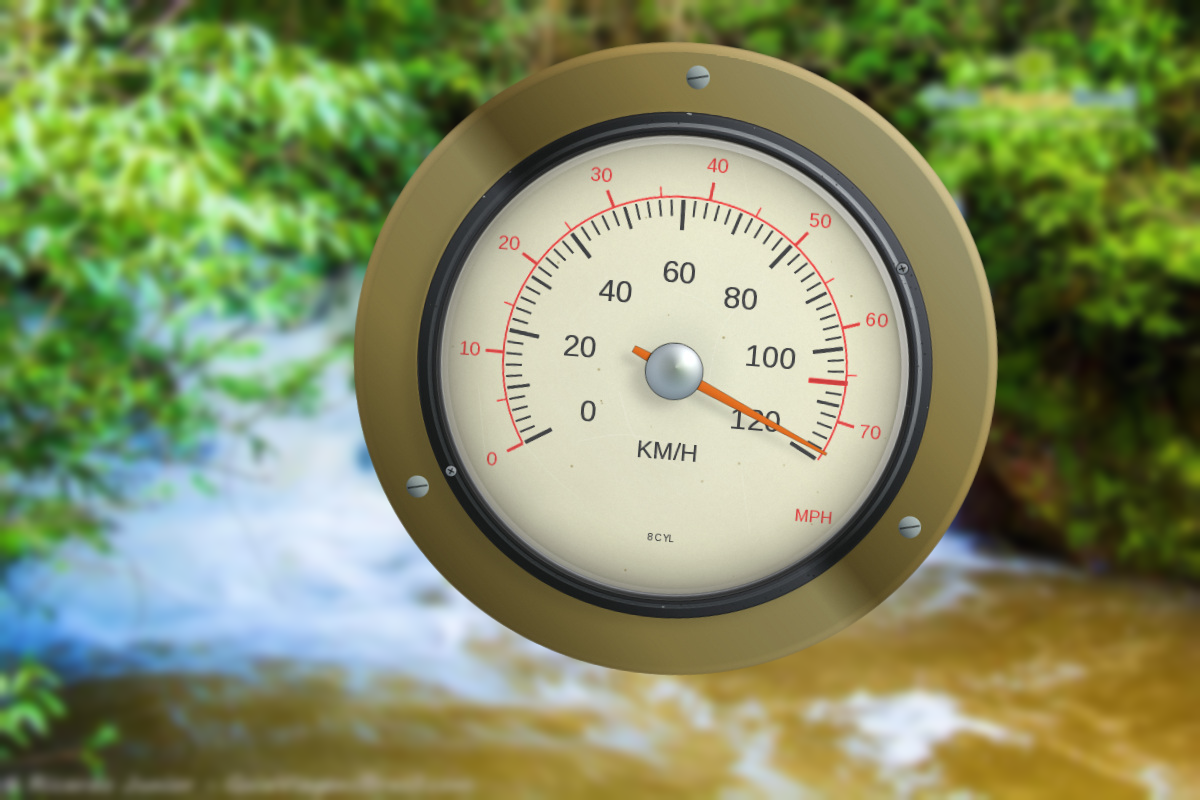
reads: 118
